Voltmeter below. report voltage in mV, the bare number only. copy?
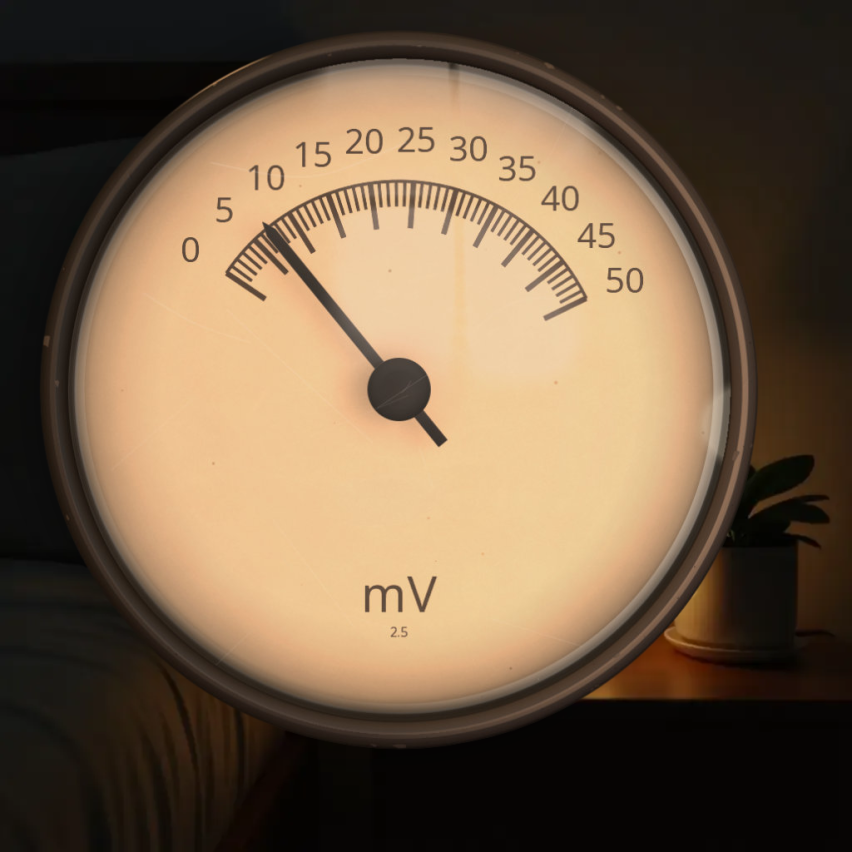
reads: 7
